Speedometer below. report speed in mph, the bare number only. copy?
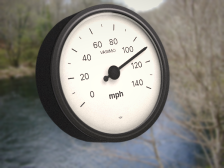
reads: 110
